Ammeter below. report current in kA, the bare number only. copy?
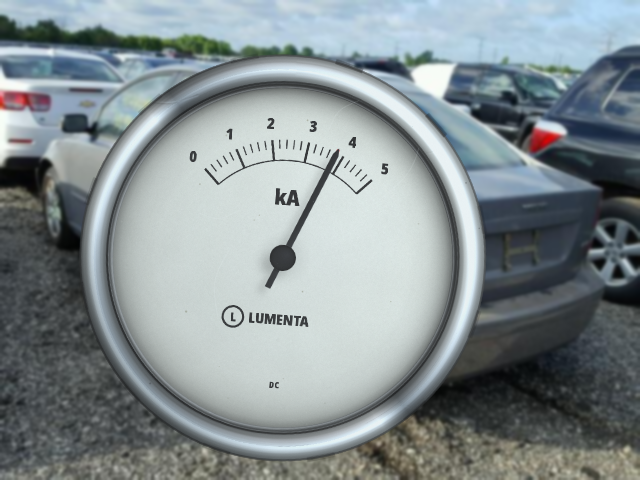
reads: 3.8
